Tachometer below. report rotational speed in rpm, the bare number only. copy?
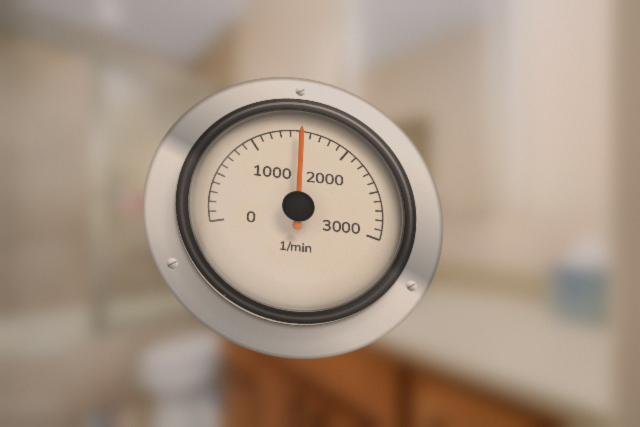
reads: 1500
